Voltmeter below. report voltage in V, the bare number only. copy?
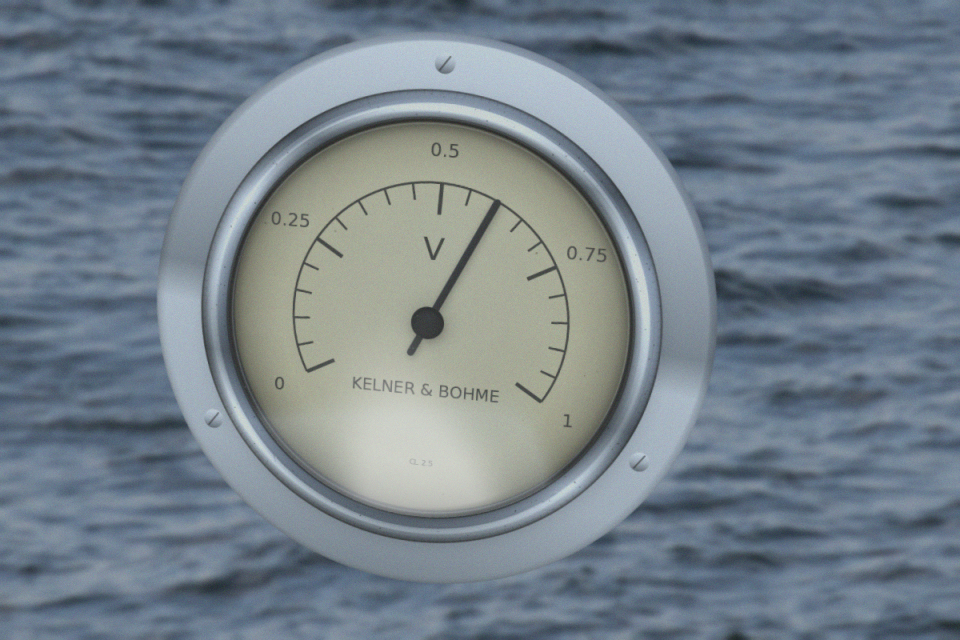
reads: 0.6
